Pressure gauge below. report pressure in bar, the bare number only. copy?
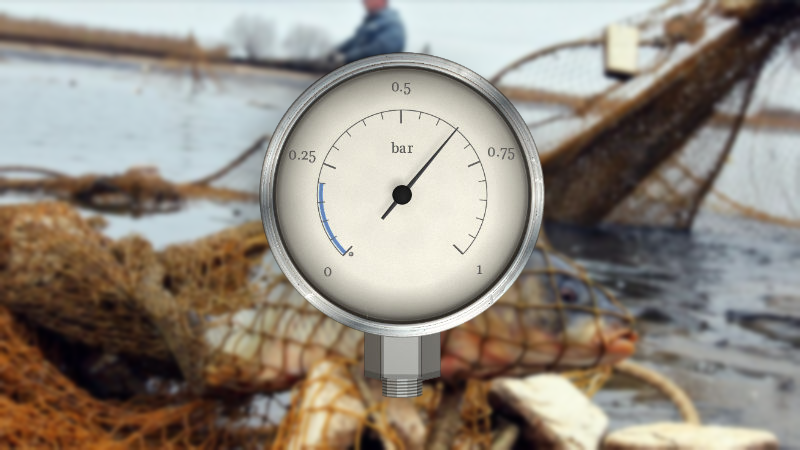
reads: 0.65
